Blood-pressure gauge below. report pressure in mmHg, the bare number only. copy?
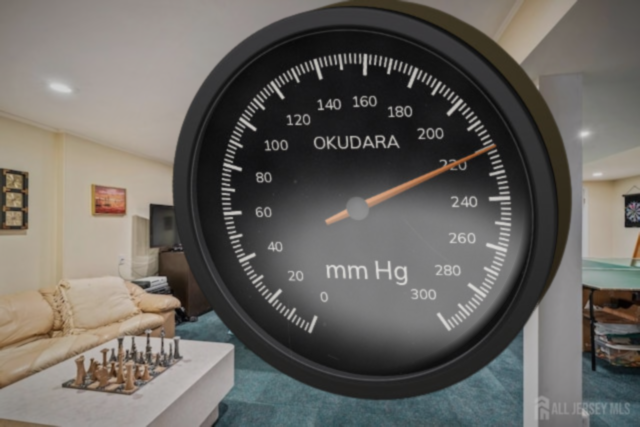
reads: 220
